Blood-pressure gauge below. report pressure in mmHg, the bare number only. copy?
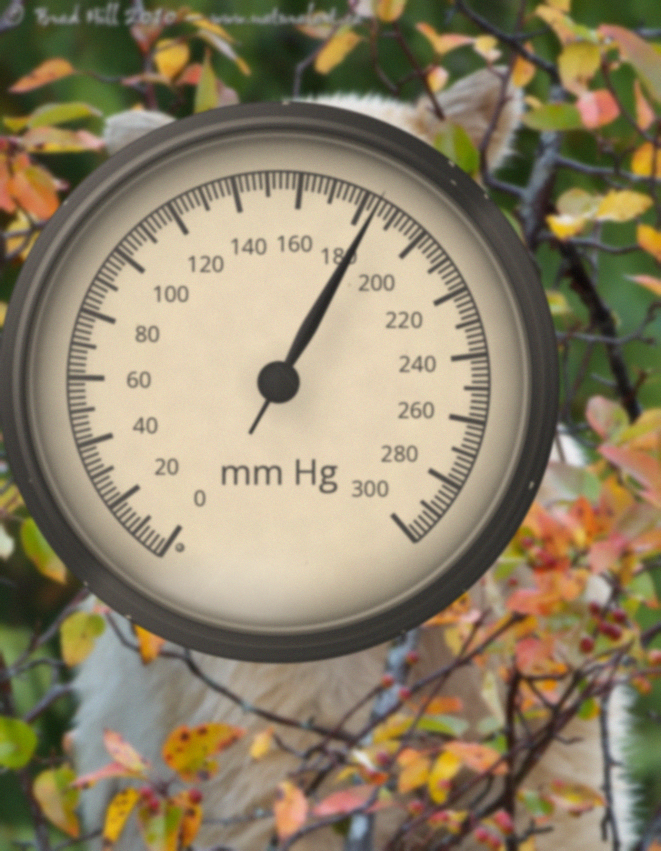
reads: 184
